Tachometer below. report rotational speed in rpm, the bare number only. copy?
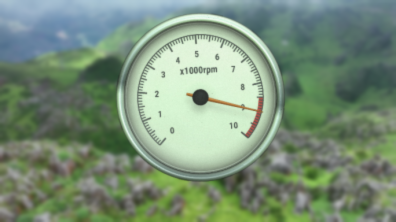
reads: 9000
